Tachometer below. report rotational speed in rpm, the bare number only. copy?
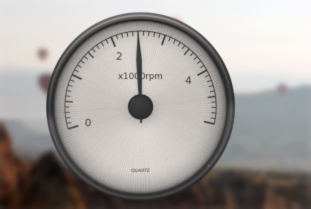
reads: 2500
